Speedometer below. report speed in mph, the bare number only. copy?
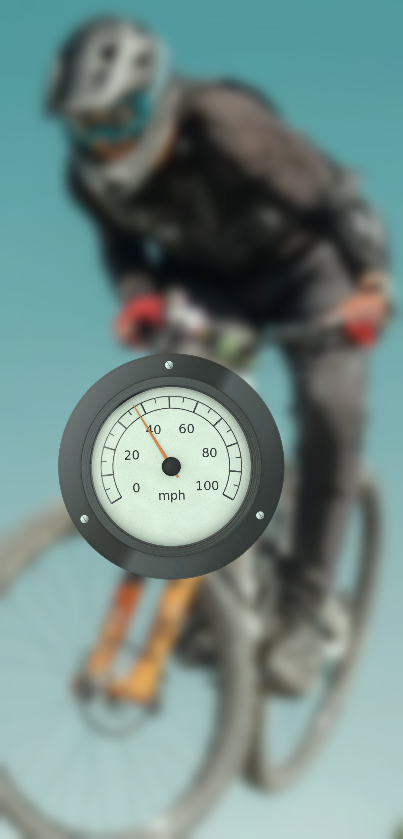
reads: 37.5
